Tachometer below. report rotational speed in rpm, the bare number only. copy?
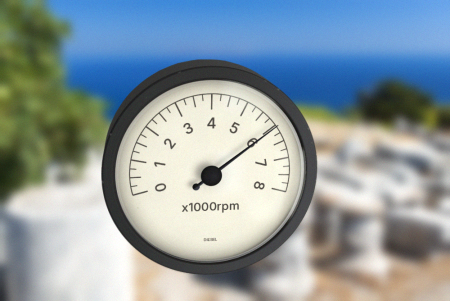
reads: 6000
